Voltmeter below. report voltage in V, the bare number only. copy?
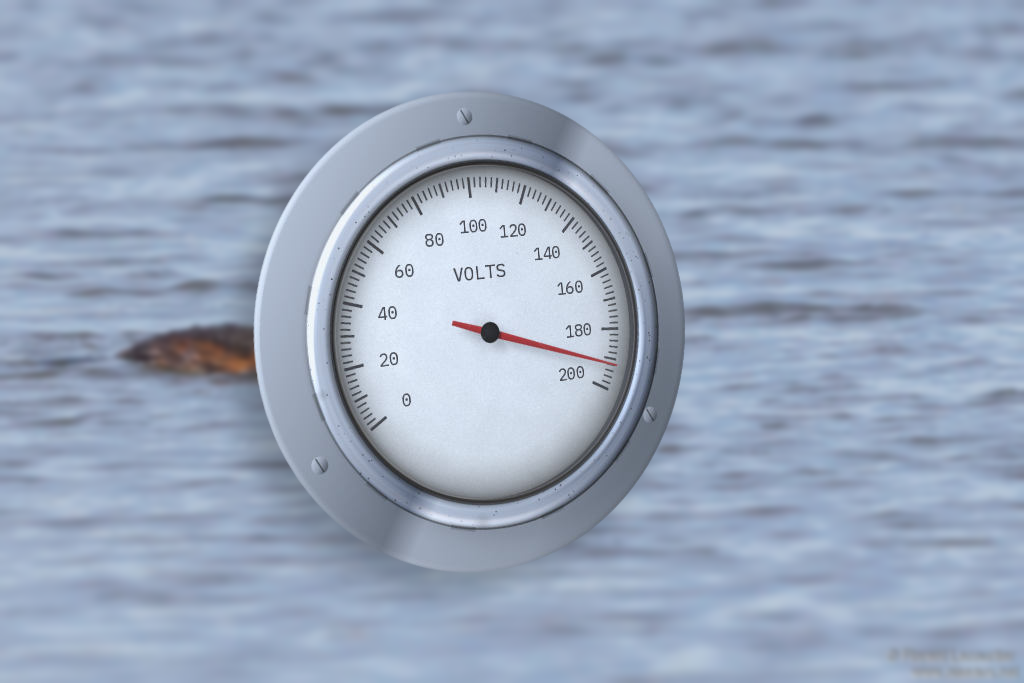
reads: 192
